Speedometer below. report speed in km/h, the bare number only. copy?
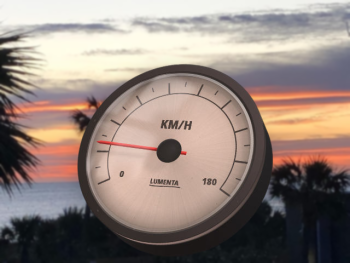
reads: 25
